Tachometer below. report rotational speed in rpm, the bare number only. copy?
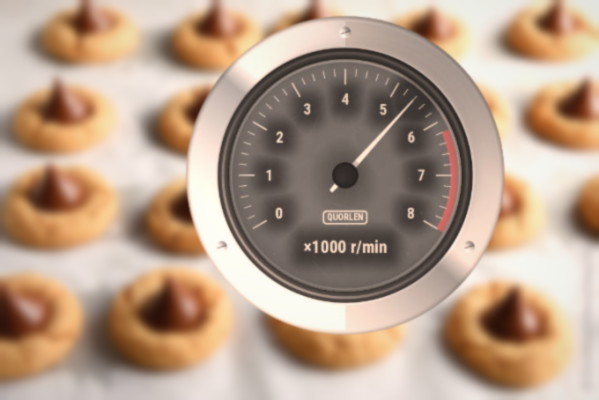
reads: 5400
